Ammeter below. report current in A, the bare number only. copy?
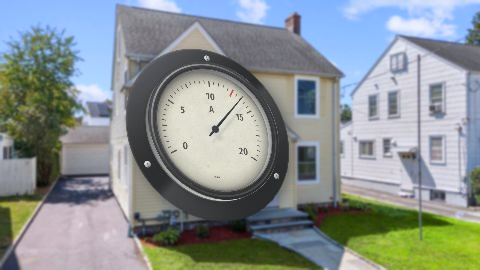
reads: 13.5
